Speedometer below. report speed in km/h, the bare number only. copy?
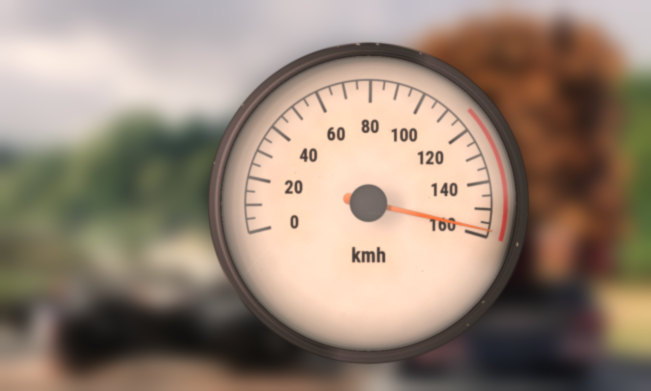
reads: 157.5
